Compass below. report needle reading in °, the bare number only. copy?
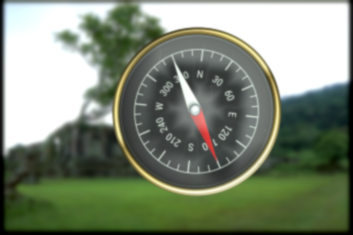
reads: 150
